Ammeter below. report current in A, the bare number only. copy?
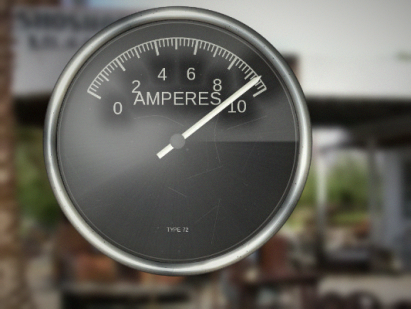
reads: 9.4
